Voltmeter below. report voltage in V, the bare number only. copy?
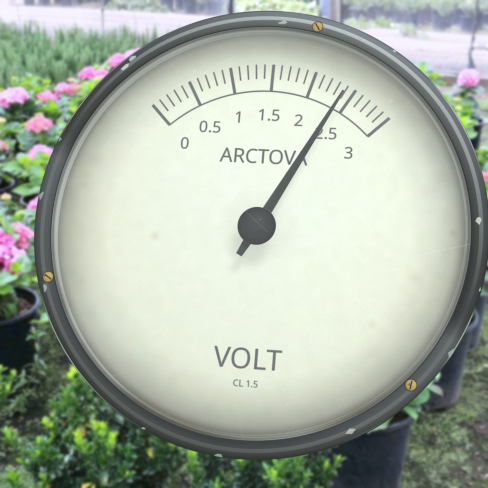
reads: 2.4
